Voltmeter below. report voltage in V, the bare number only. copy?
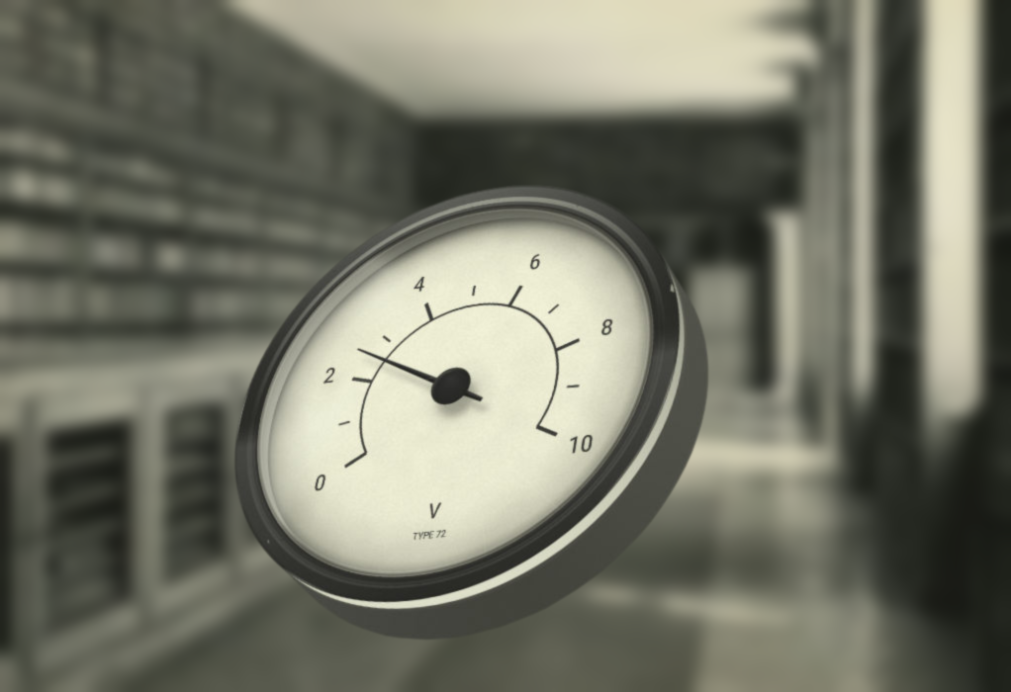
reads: 2.5
